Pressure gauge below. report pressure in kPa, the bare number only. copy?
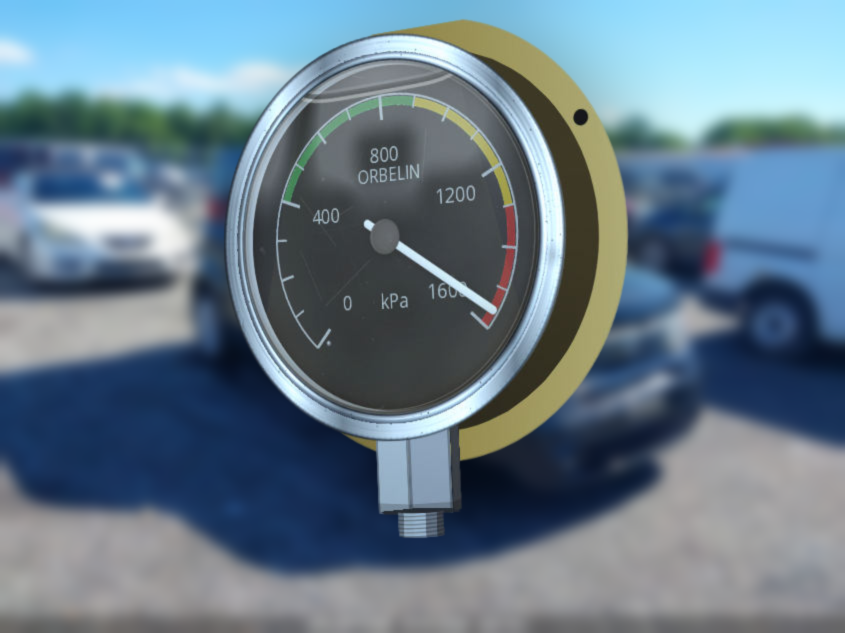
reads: 1550
